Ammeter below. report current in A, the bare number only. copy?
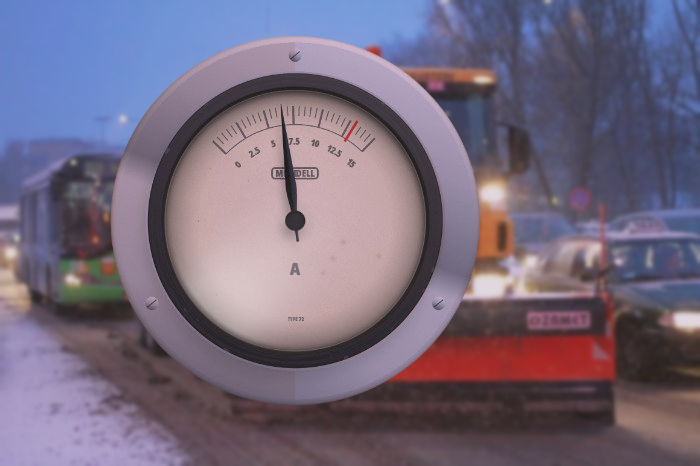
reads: 6.5
